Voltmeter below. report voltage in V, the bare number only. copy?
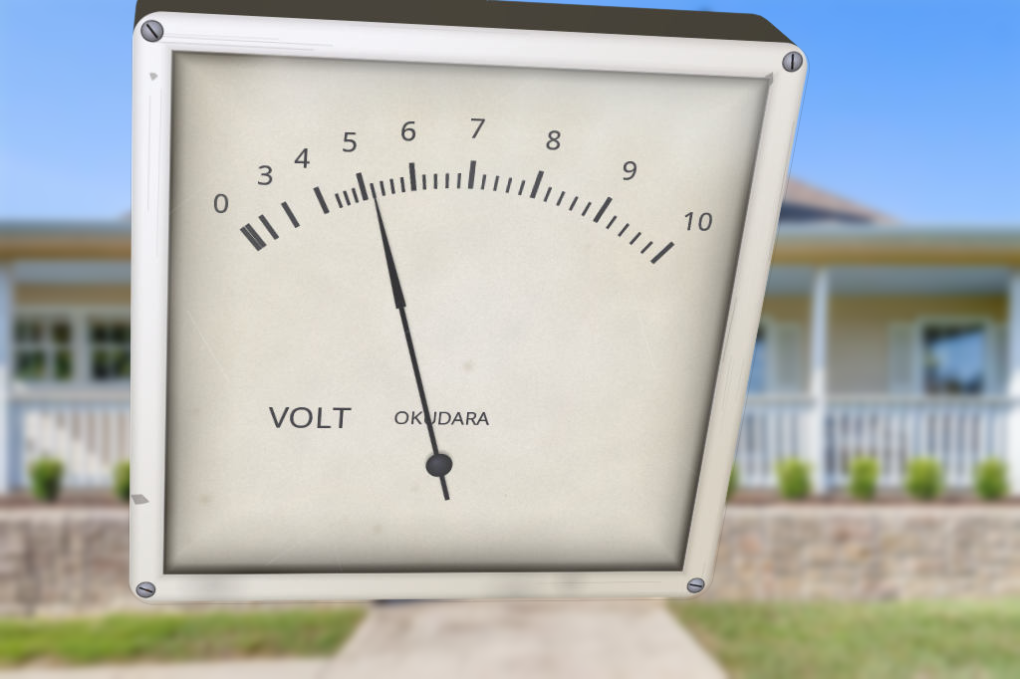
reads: 5.2
